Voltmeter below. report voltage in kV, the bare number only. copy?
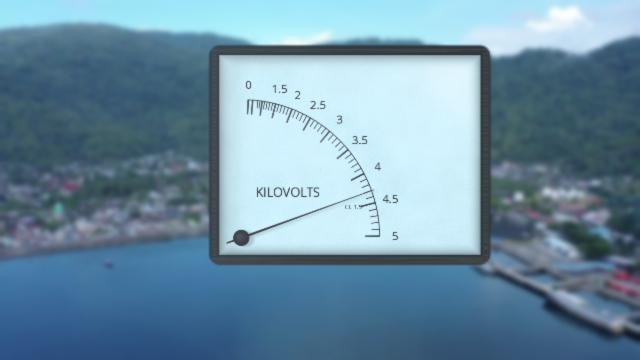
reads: 4.3
